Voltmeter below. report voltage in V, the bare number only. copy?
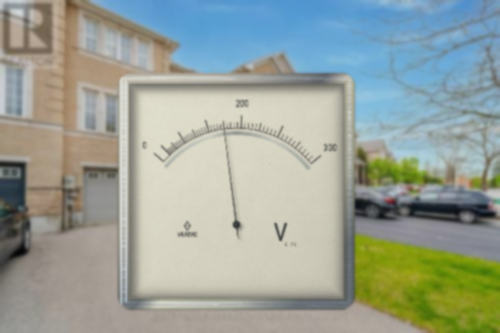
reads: 175
